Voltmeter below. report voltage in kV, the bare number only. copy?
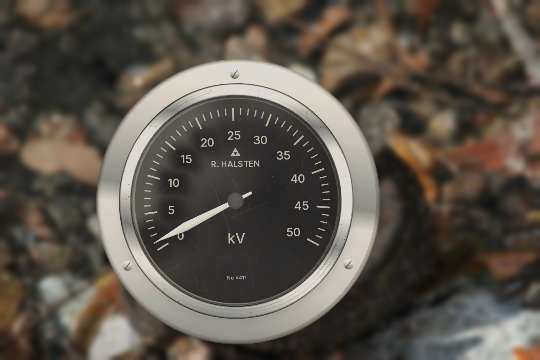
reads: 1
